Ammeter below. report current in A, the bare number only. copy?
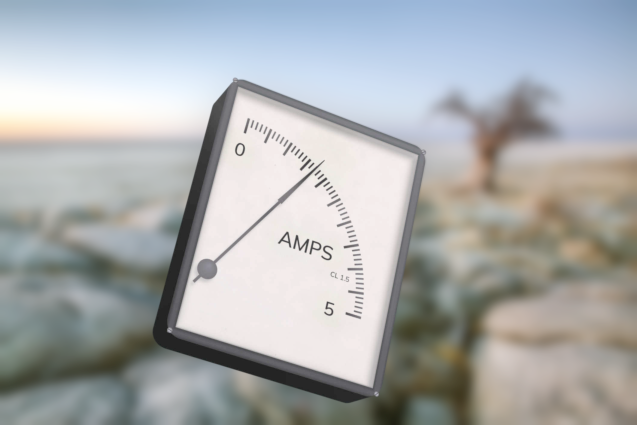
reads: 1.7
